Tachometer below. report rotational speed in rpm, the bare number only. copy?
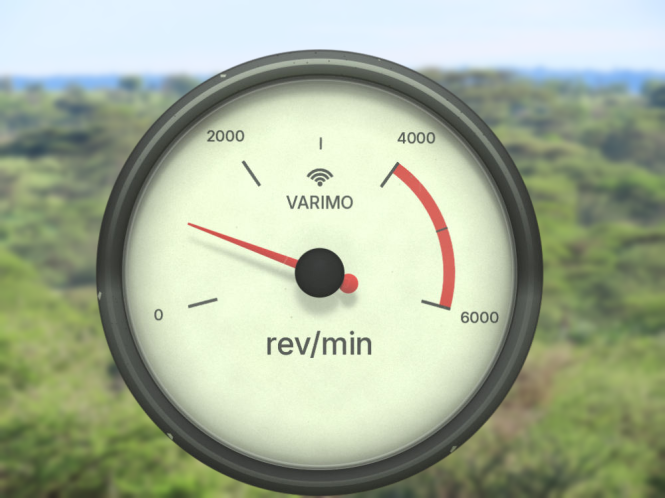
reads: 1000
